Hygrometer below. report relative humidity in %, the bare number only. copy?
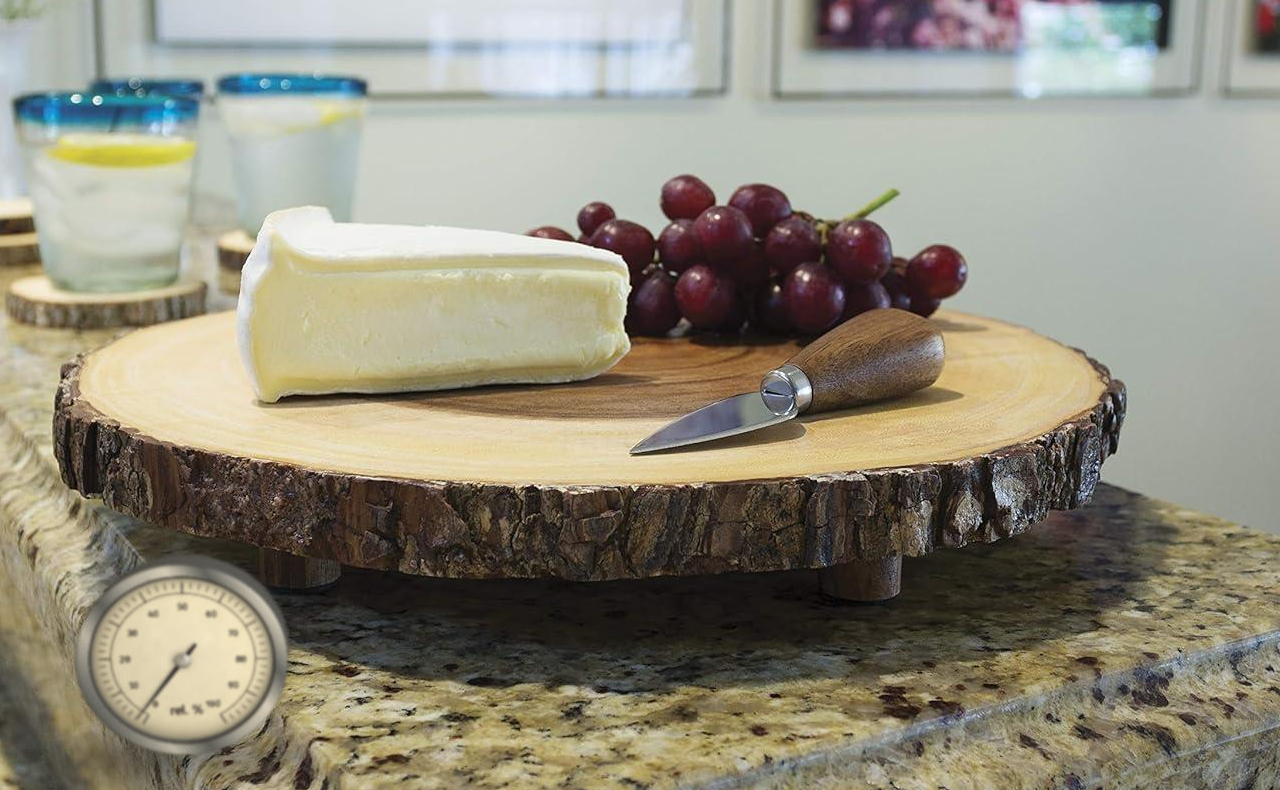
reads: 2
